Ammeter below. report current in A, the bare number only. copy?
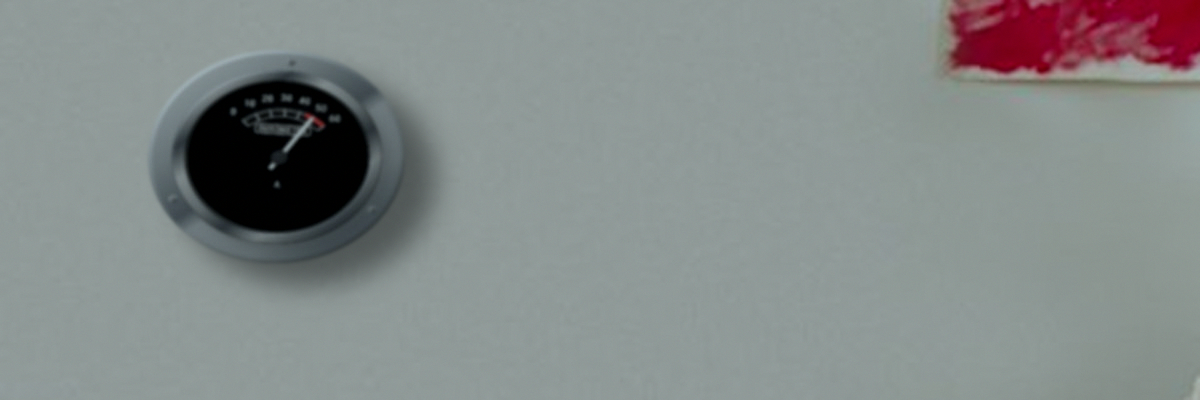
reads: 50
